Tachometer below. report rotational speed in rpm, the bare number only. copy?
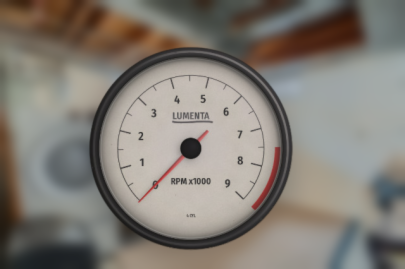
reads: 0
